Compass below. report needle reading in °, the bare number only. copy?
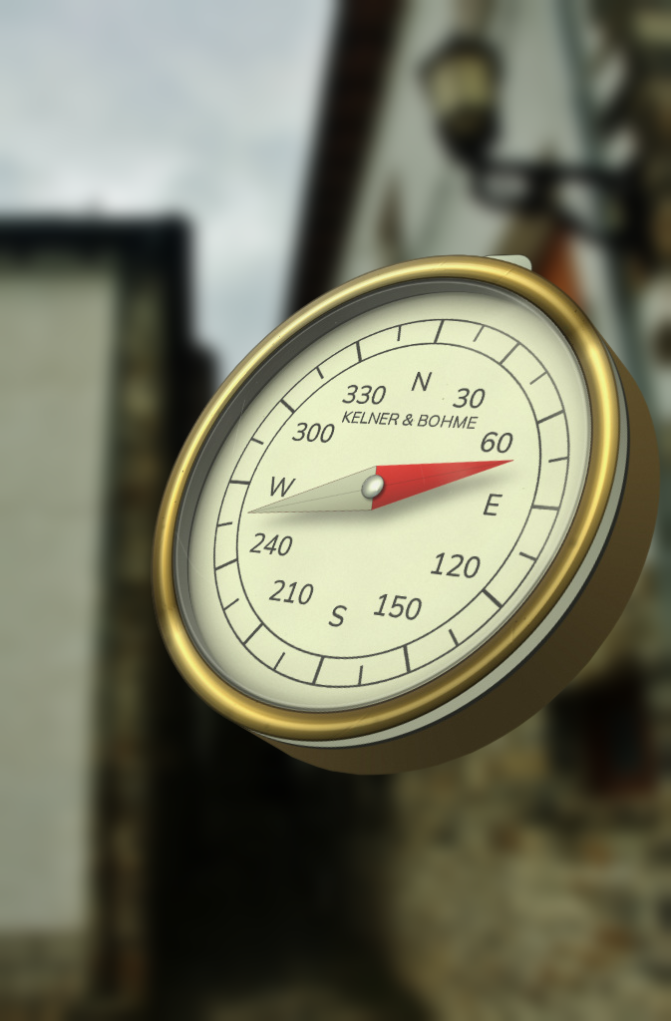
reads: 75
